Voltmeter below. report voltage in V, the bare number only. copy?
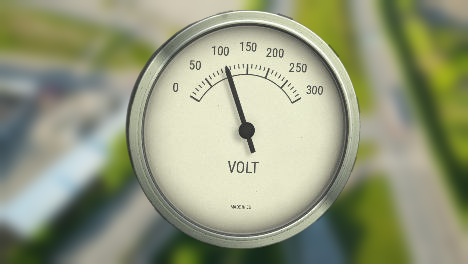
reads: 100
